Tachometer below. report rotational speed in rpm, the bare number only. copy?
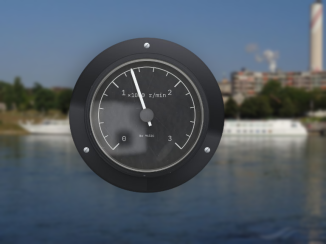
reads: 1300
